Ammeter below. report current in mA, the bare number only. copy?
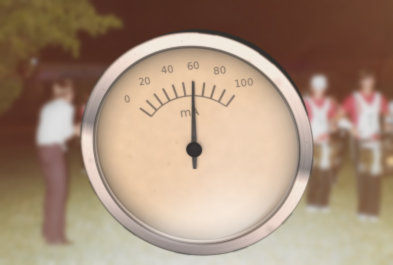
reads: 60
